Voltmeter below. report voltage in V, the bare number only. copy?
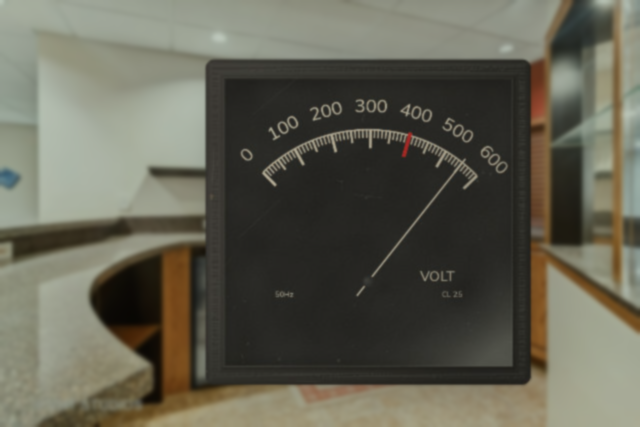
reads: 550
